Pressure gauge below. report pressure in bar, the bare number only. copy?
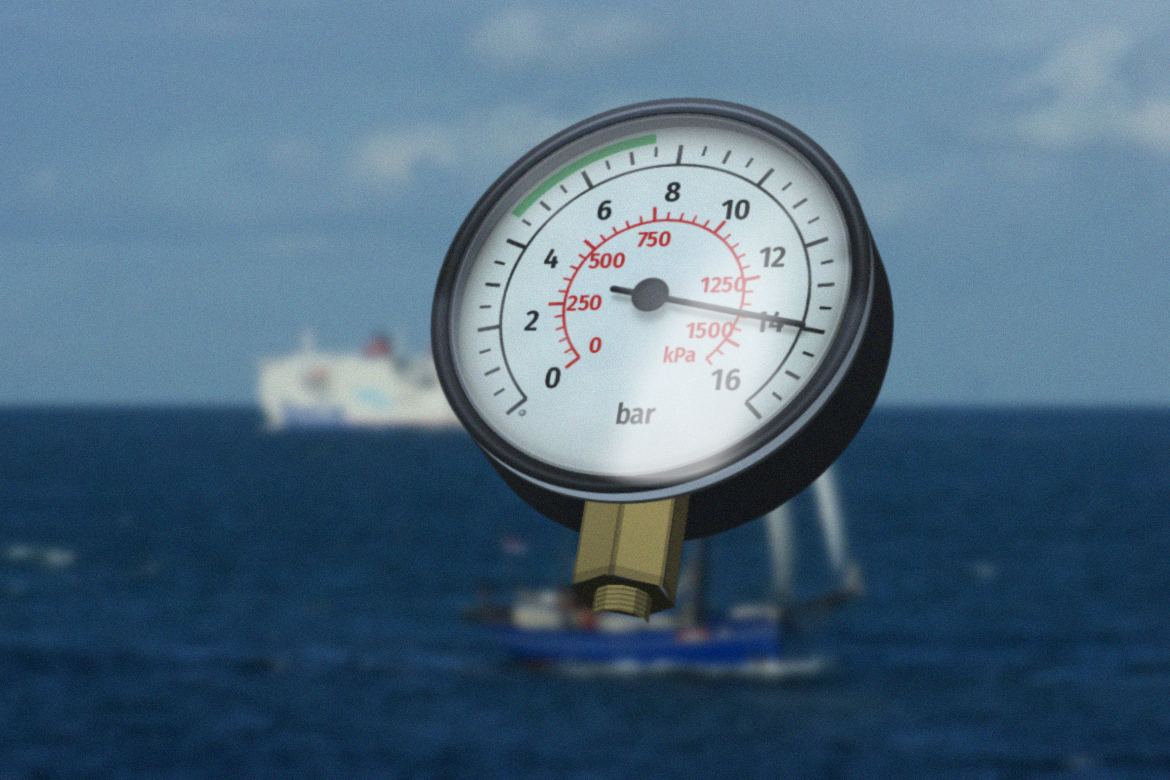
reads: 14
